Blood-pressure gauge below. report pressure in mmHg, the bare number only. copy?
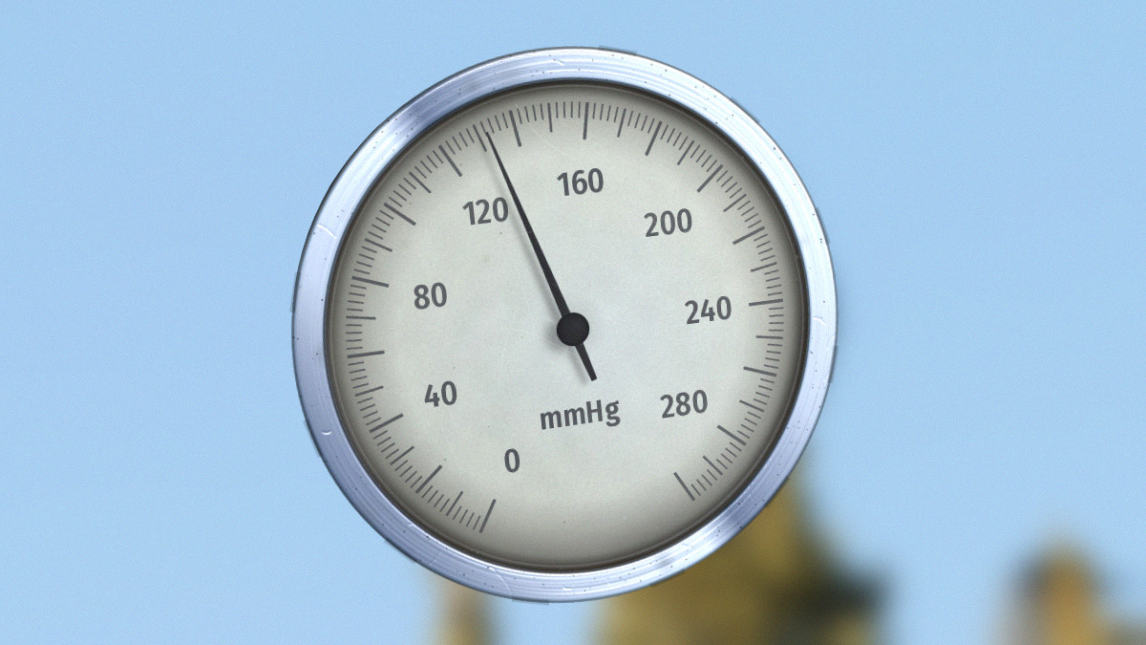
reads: 132
